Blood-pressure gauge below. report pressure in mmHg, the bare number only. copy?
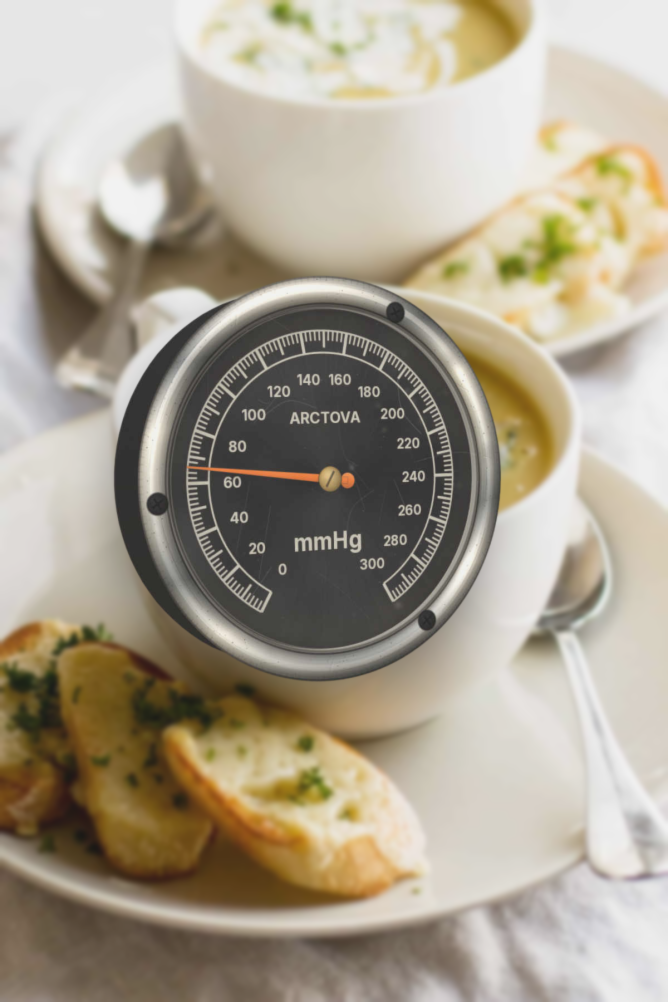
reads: 66
